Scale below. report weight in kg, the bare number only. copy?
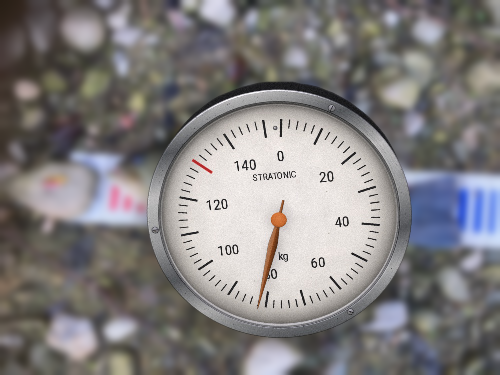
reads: 82
